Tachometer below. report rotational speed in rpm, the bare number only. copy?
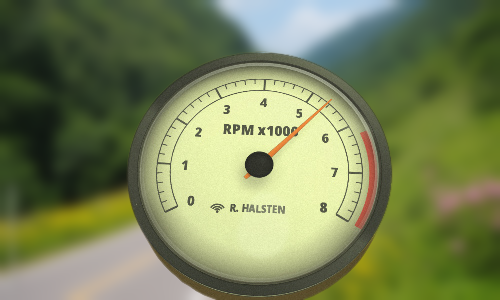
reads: 5400
